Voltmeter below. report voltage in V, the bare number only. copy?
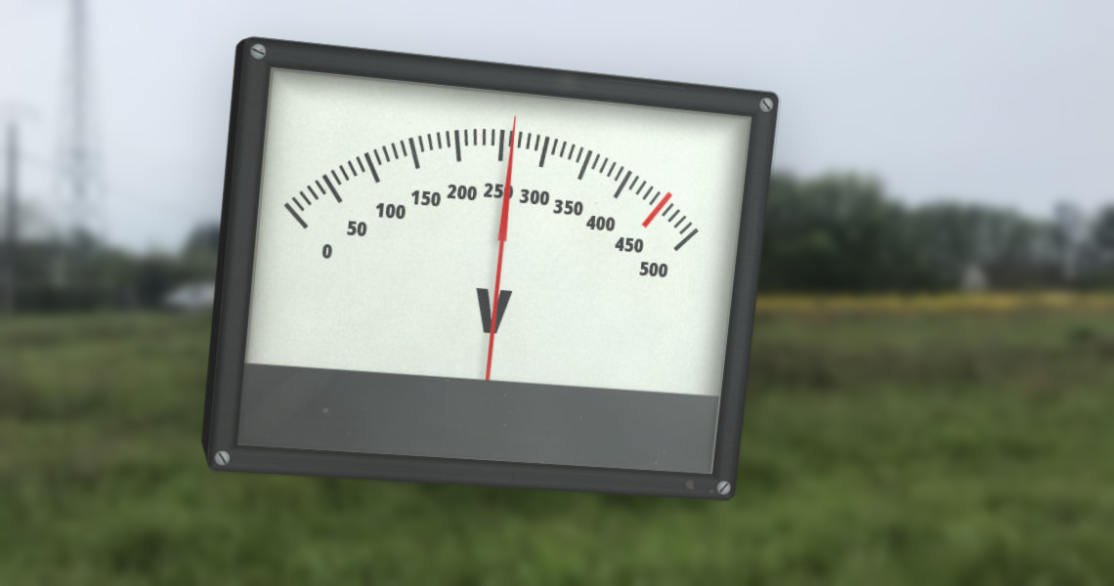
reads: 260
